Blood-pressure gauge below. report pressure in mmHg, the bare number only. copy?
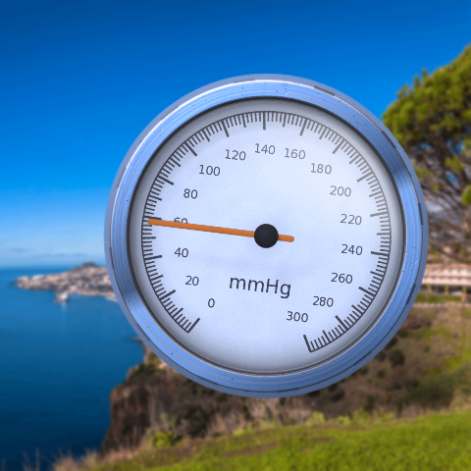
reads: 58
